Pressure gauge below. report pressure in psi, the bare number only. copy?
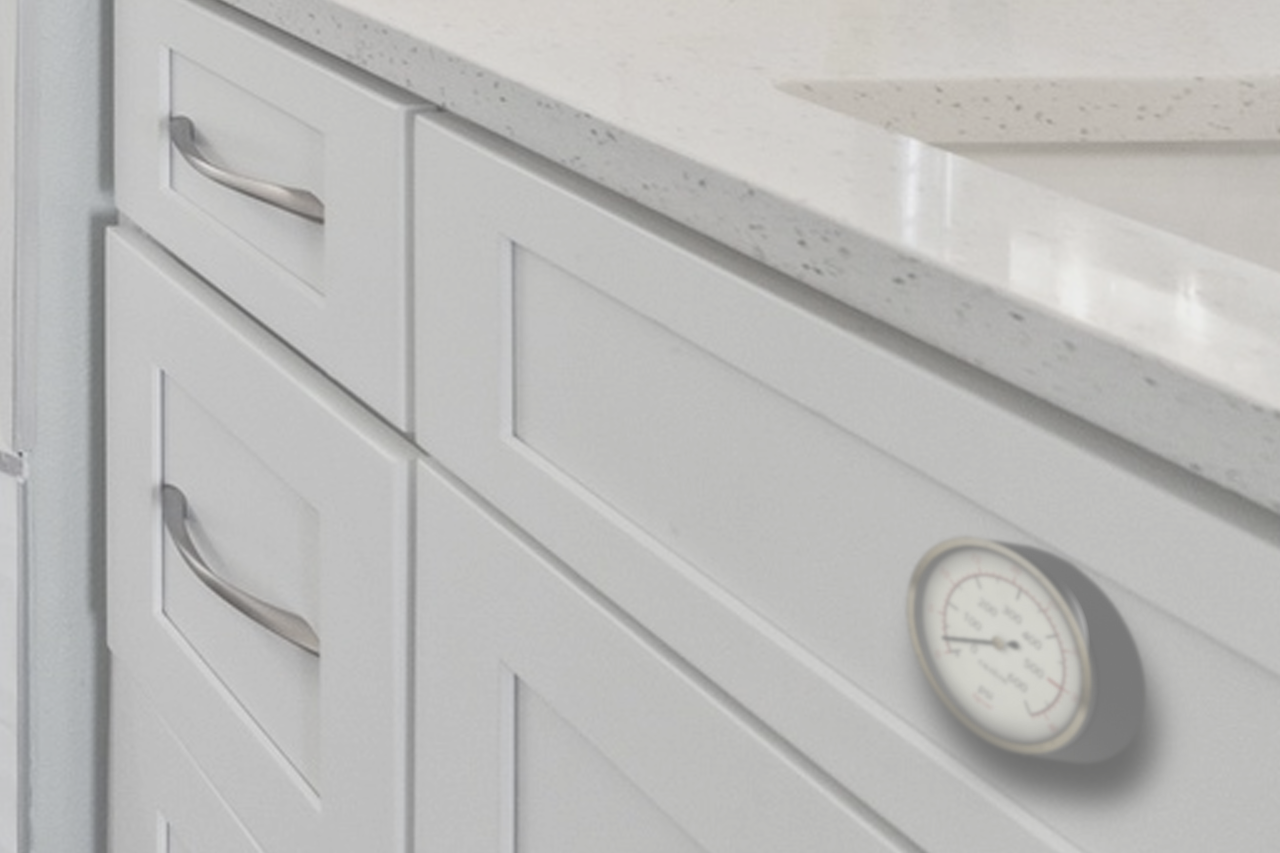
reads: 25
